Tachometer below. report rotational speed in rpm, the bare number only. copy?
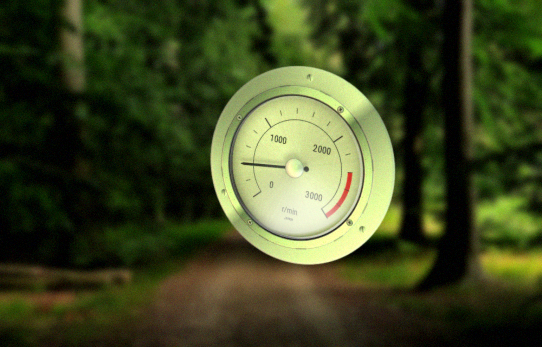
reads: 400
